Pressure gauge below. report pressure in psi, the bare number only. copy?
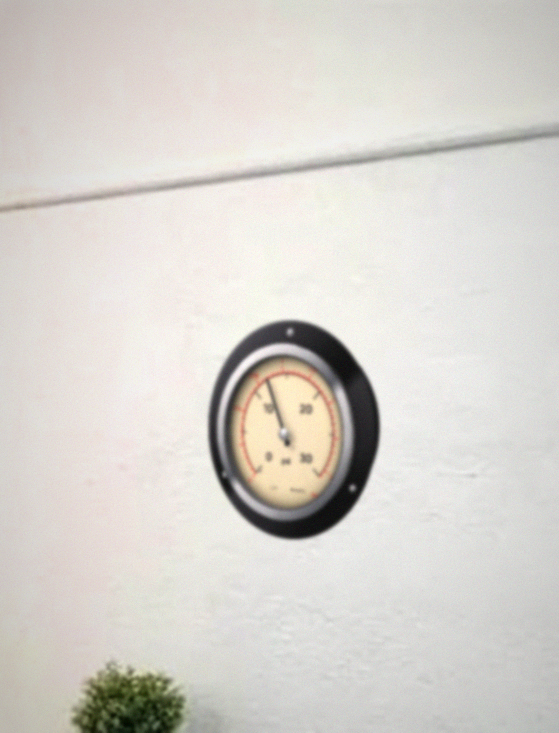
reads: 12.5
